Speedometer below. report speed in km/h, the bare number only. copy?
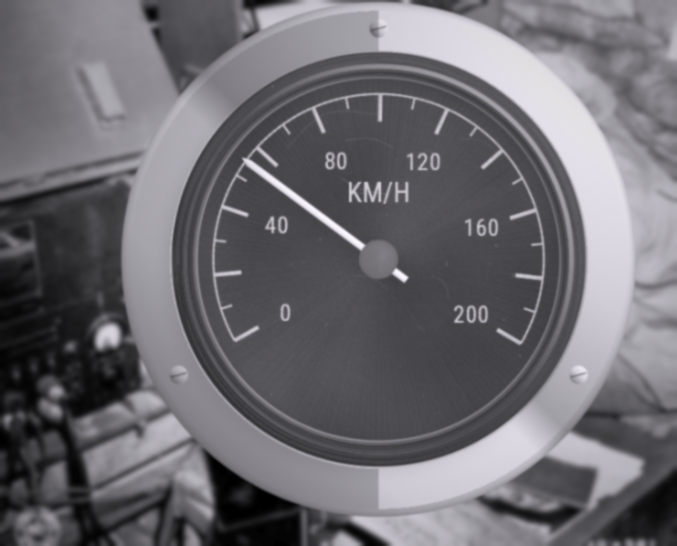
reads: 55
